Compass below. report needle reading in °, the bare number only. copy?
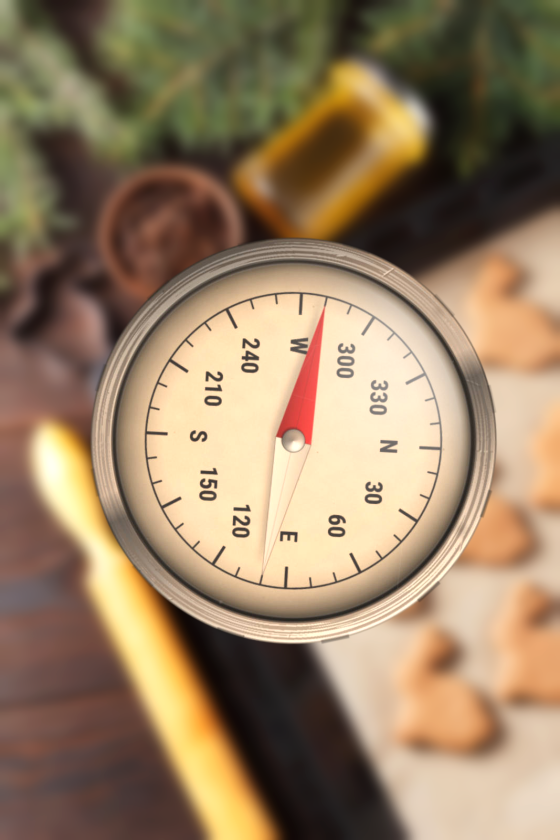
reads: 280
